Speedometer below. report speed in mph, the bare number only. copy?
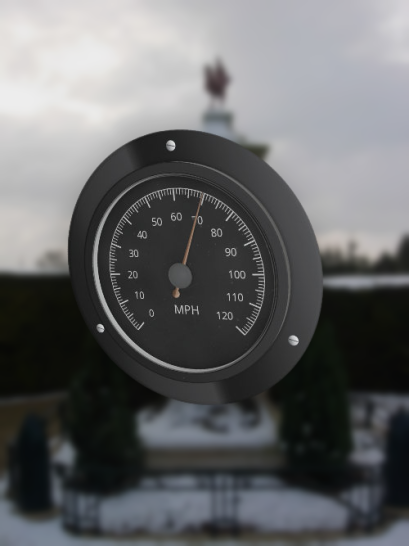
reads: 70
